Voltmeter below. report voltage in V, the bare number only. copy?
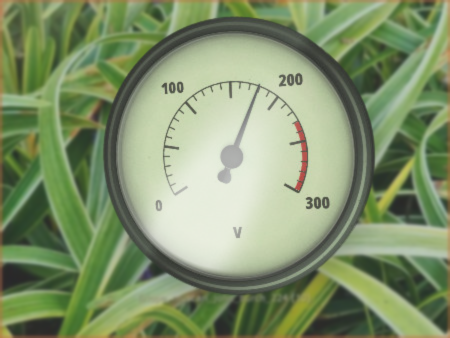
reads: 180
